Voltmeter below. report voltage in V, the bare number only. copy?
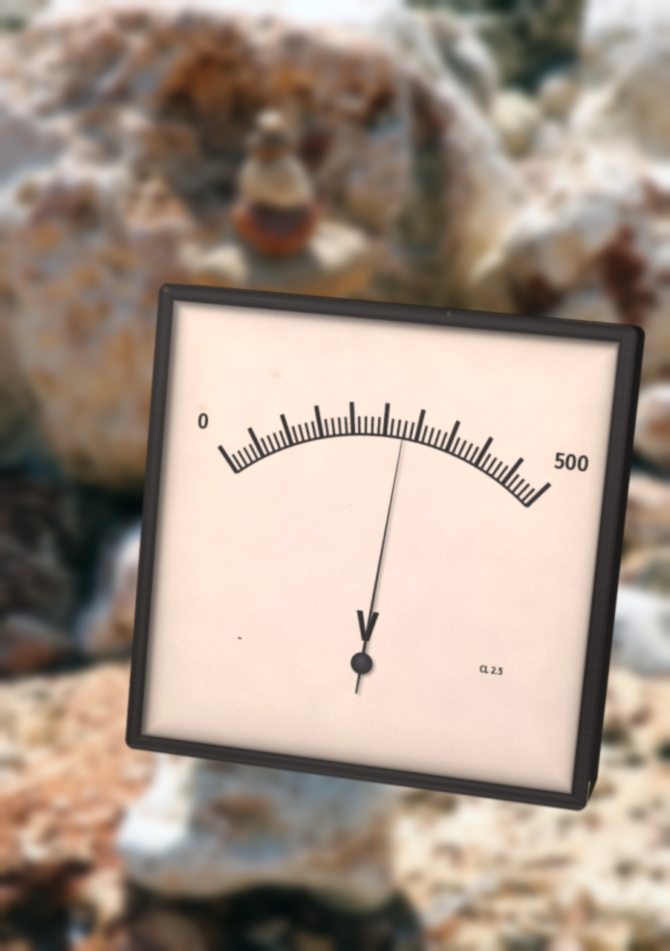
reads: 280
